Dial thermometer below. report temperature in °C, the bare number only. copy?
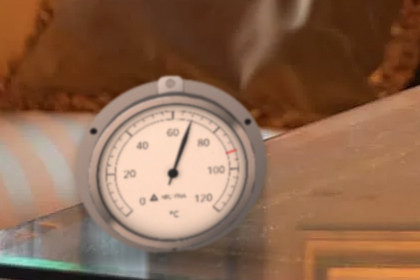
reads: 68
